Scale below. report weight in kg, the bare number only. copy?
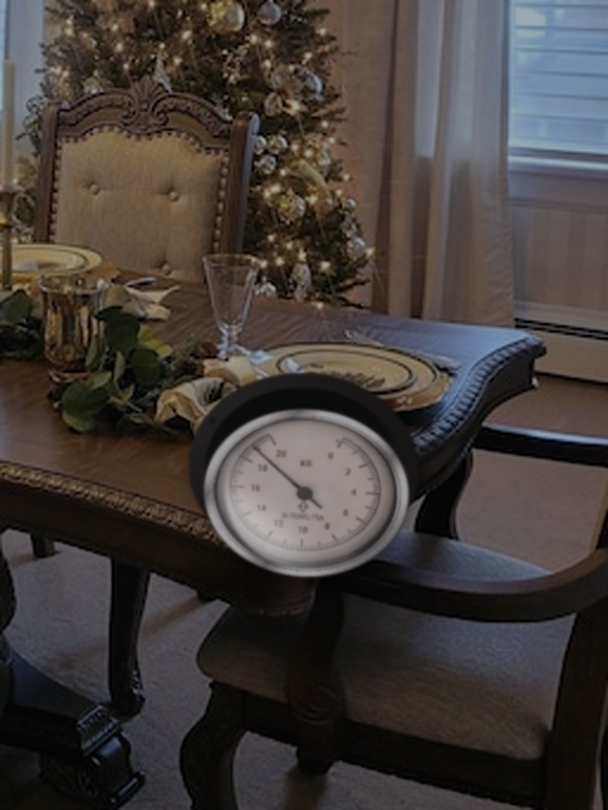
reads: 19
